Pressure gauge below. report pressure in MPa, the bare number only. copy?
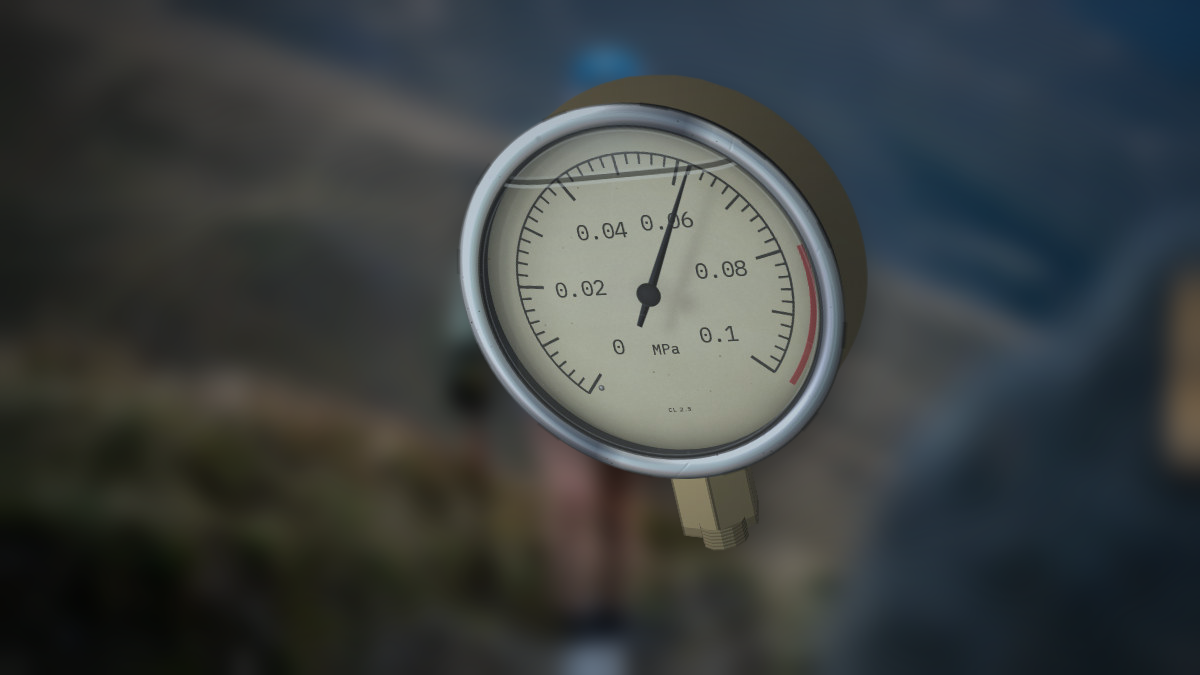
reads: 0.062
